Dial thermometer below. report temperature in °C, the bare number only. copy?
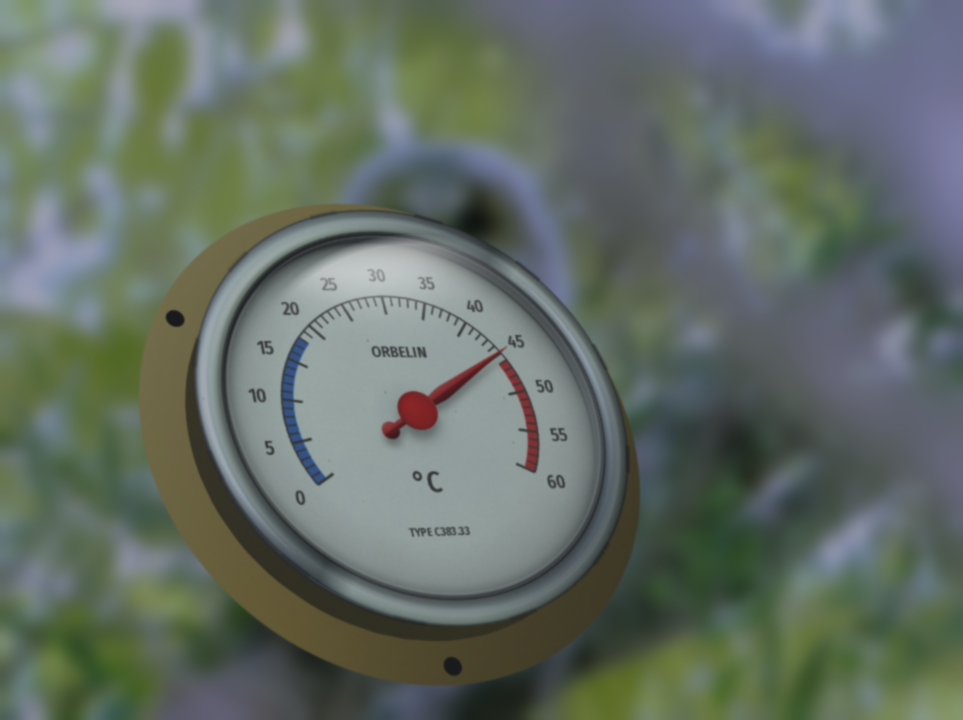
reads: 45
